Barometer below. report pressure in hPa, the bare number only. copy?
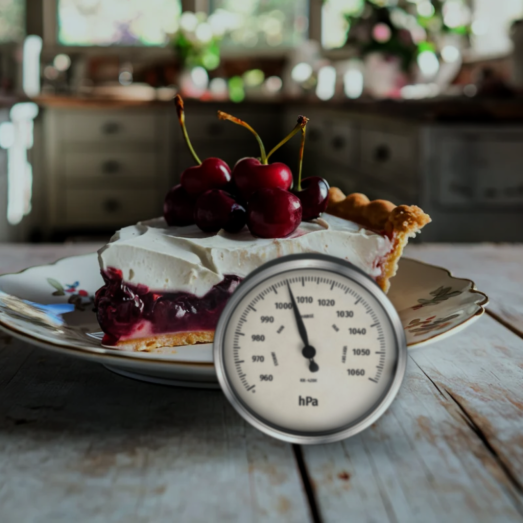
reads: 1005
